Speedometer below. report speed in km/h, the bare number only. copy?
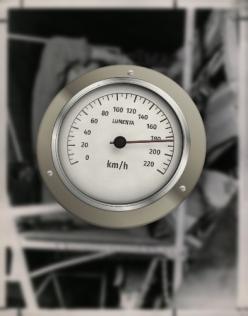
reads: 185
